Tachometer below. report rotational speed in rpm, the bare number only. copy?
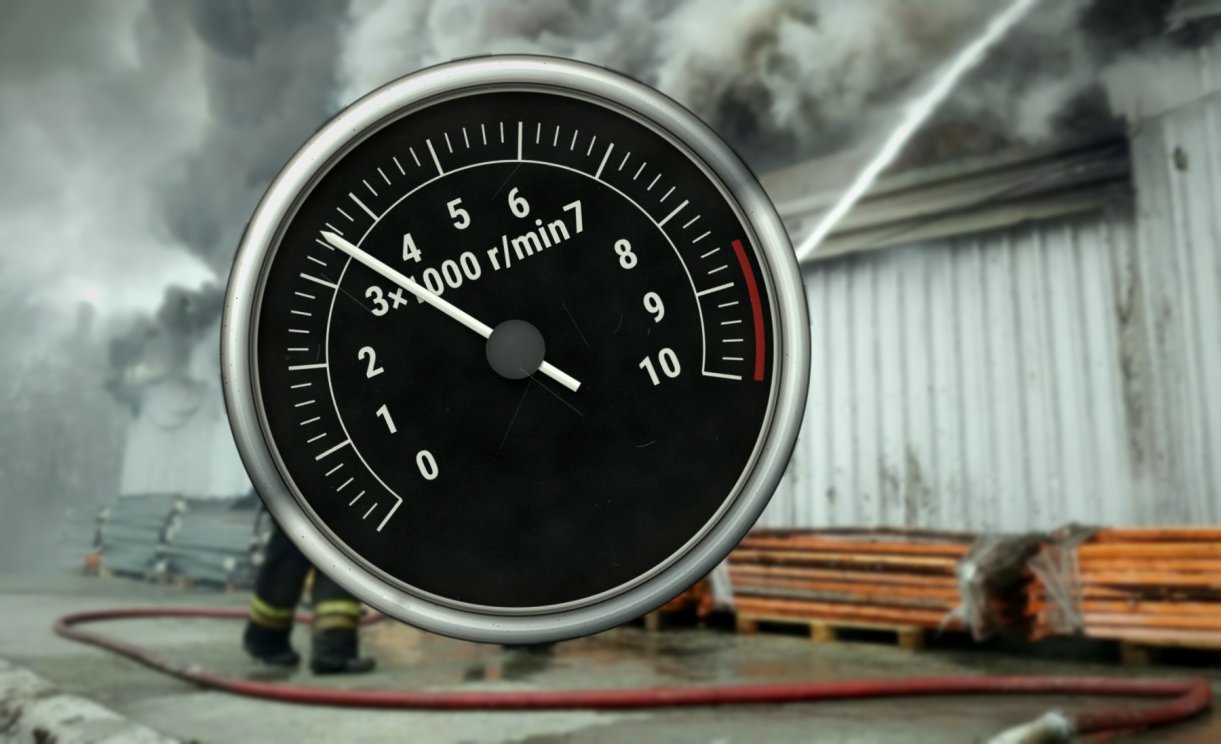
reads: 3500
